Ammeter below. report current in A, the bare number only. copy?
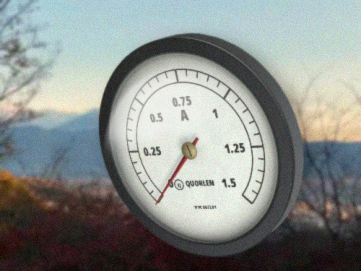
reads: 0
